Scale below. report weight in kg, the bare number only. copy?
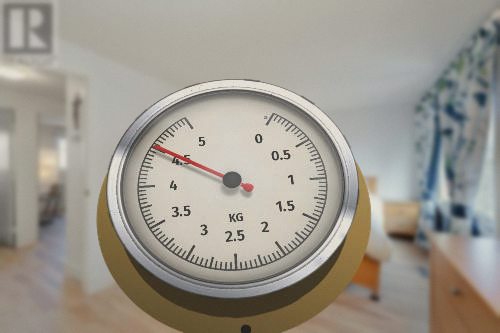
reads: 4.5
